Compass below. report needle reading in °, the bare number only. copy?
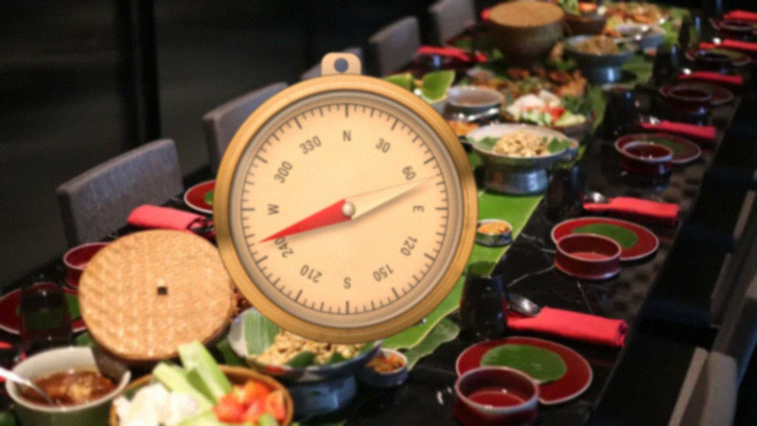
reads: 250
